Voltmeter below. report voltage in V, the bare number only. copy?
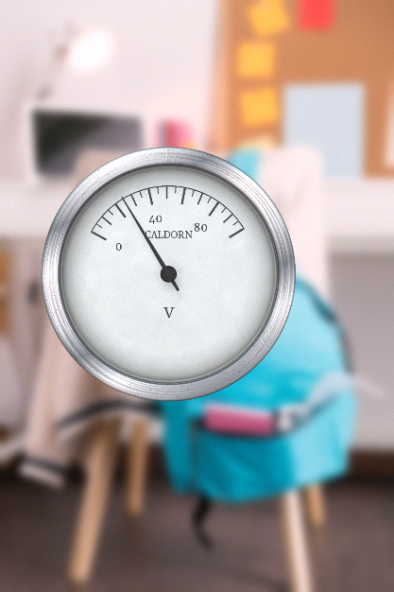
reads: 25
